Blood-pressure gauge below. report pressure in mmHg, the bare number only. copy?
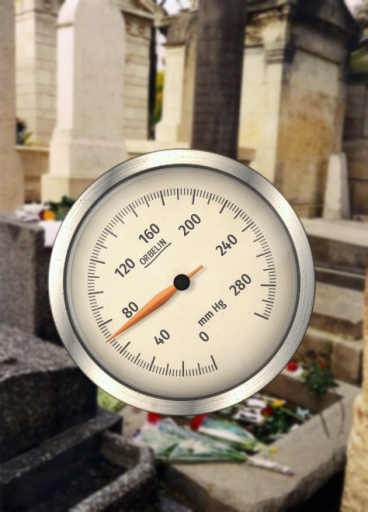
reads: 70
